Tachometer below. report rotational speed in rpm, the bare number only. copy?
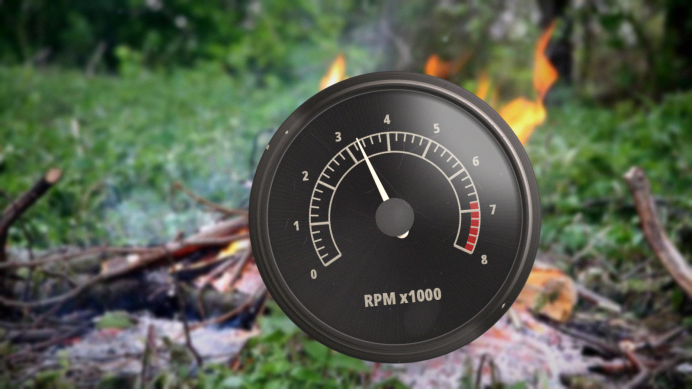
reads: 3300
